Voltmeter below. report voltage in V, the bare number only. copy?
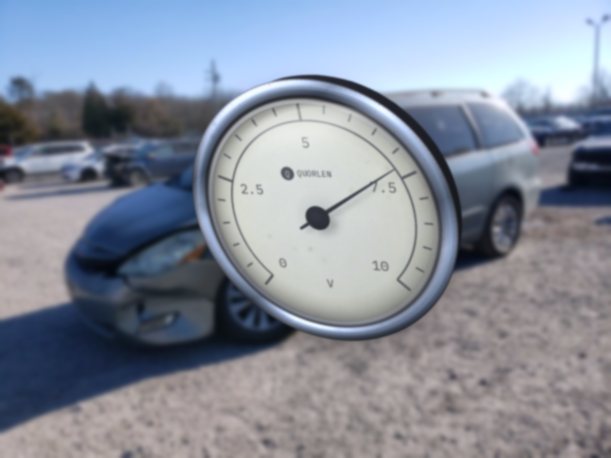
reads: 7.25
